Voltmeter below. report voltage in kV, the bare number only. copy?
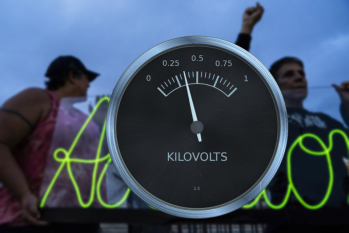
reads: 0.35
